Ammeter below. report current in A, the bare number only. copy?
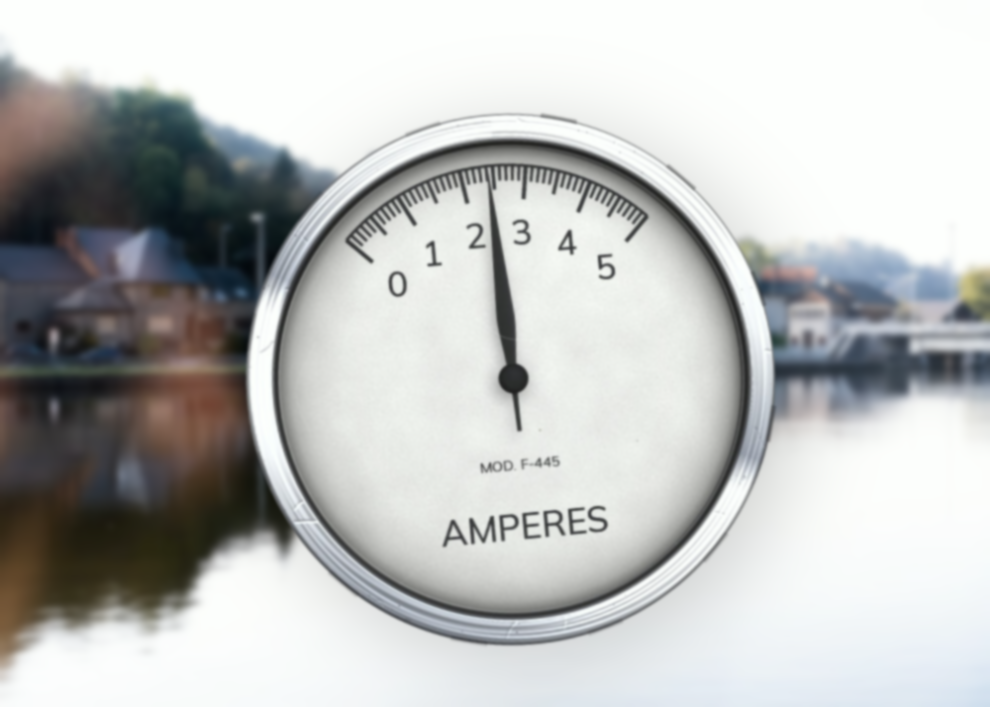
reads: 2.4
